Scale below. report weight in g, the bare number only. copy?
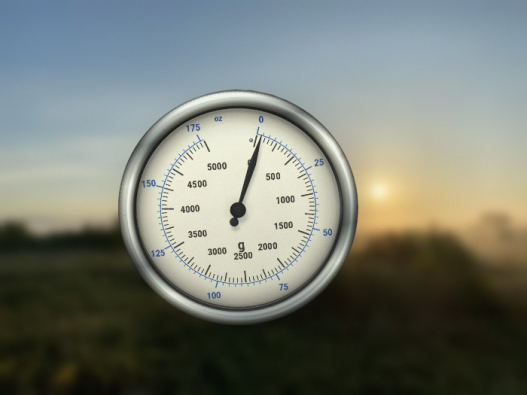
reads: 50
